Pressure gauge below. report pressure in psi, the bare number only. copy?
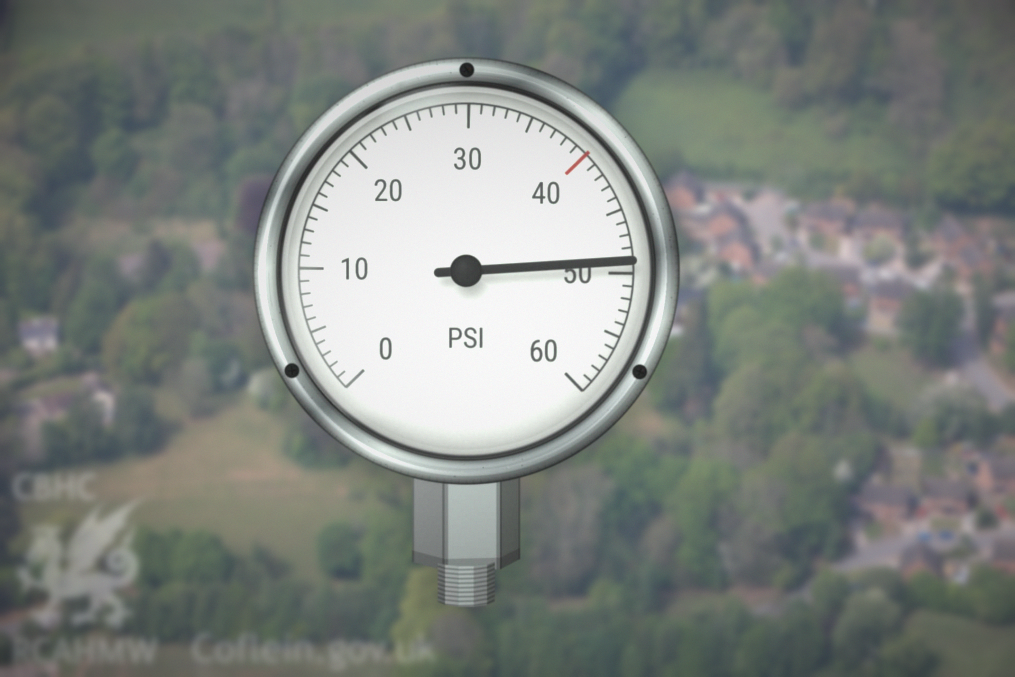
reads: 49
